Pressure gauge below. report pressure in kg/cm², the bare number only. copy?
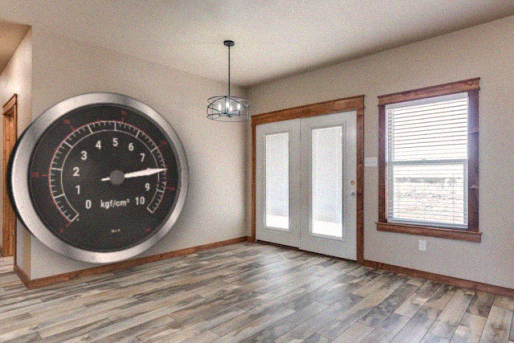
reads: 8
